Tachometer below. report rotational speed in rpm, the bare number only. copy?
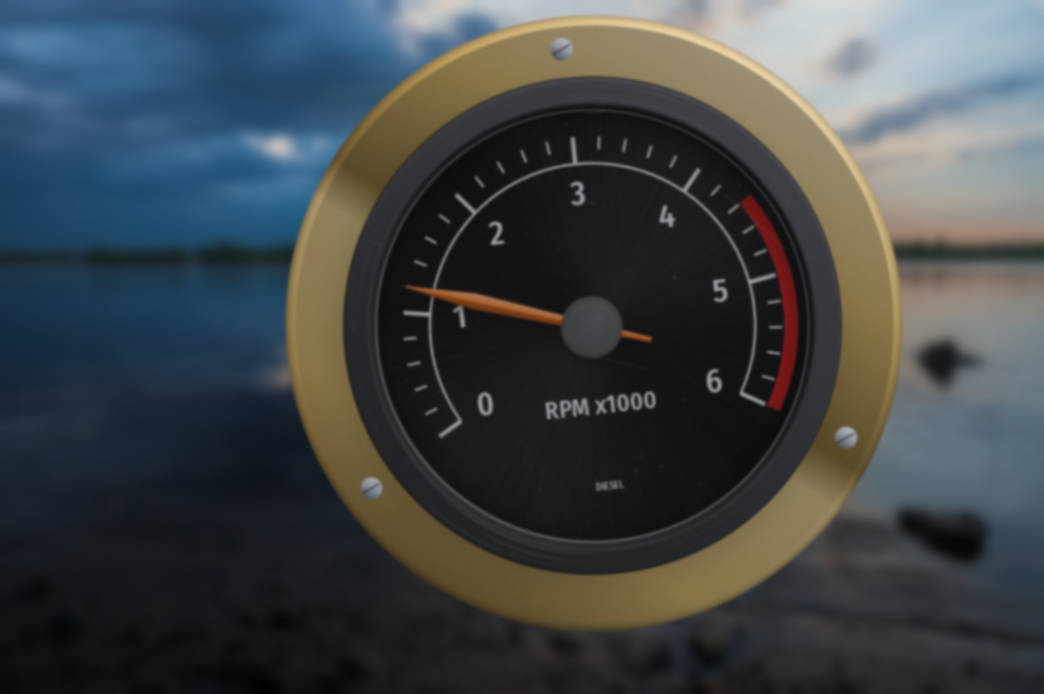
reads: 1200
